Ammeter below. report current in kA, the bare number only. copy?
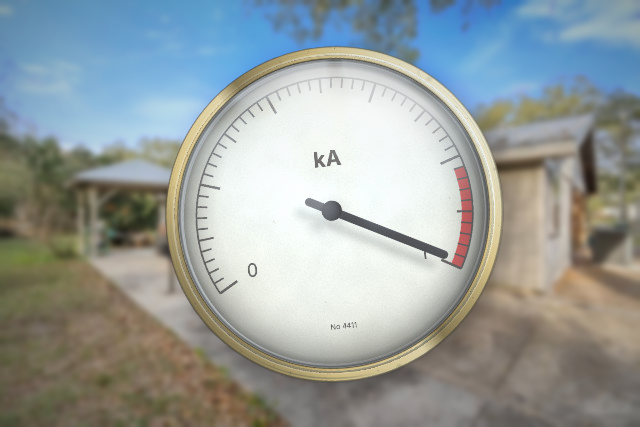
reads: 0.99
